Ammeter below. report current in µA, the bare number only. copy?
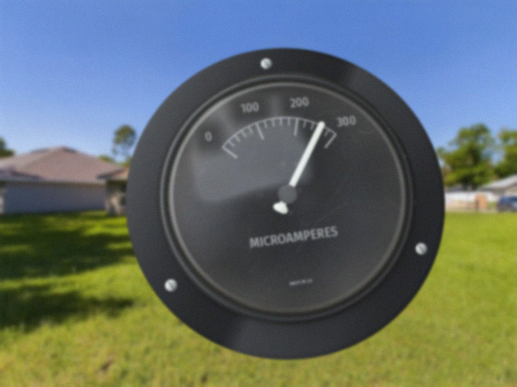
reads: 260
